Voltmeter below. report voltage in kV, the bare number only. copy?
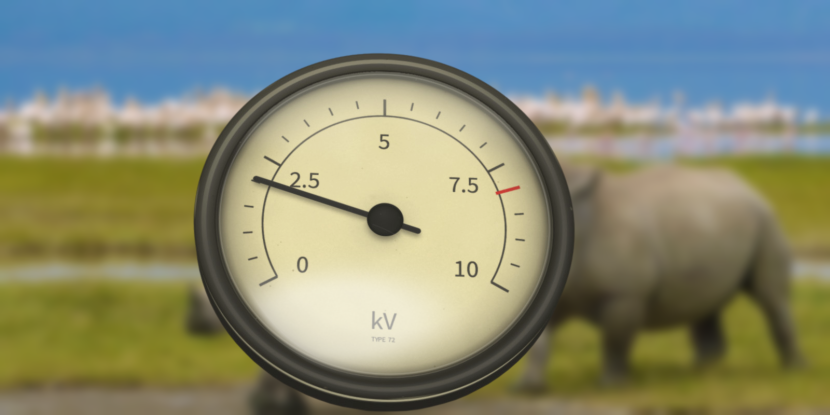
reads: 2
